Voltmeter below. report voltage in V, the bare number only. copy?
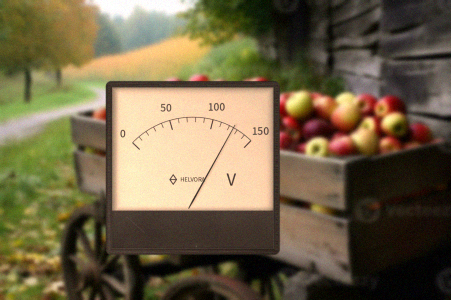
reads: 125
